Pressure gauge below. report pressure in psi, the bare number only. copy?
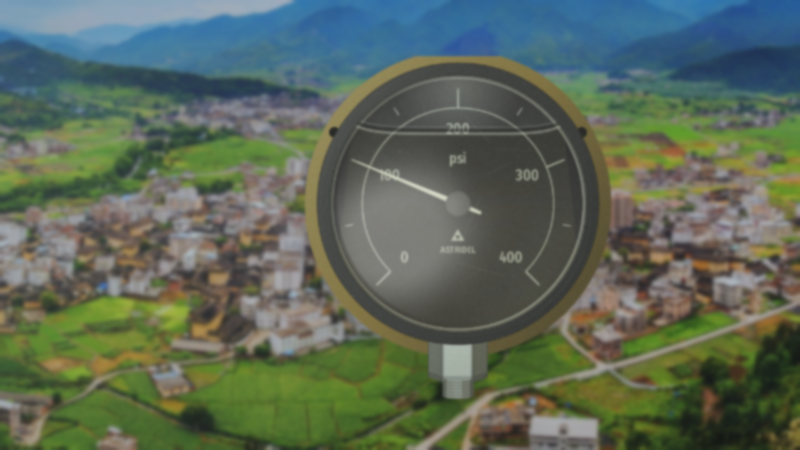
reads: 100
